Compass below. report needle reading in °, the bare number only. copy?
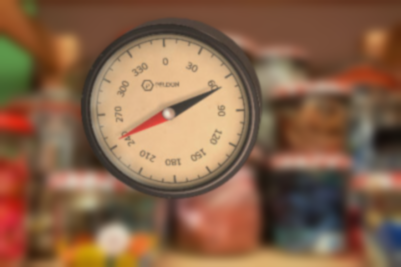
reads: 245
